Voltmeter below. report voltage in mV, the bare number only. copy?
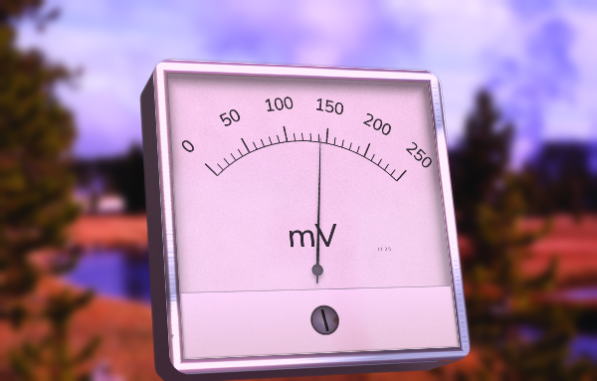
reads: 140
